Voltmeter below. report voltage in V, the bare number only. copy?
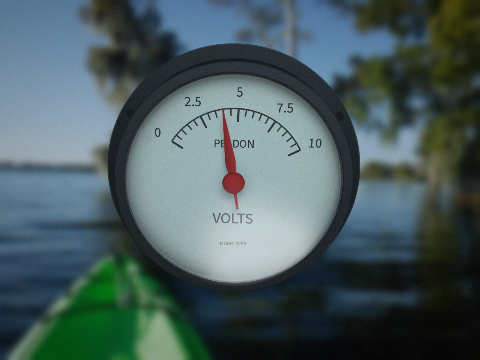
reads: 4
